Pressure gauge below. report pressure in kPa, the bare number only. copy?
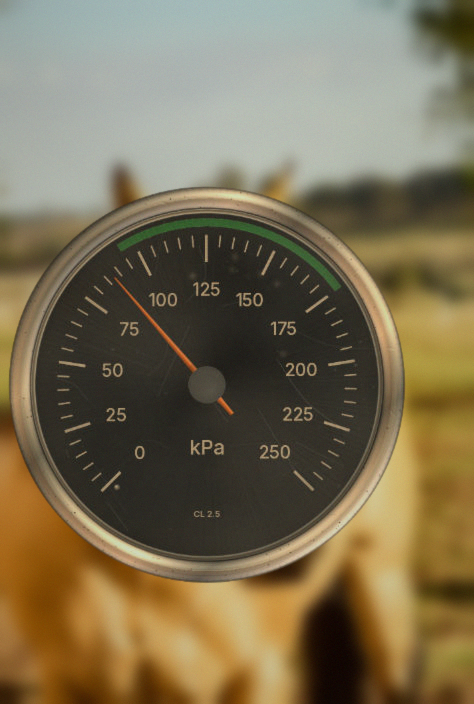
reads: 87.5
